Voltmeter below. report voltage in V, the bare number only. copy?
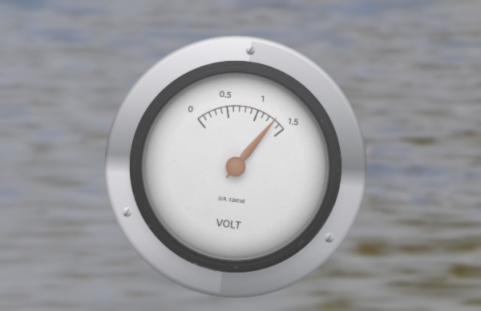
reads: 1.3
